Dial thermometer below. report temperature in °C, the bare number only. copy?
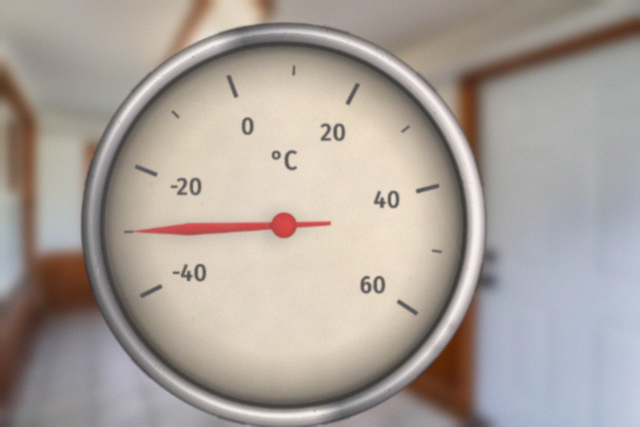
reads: -30
